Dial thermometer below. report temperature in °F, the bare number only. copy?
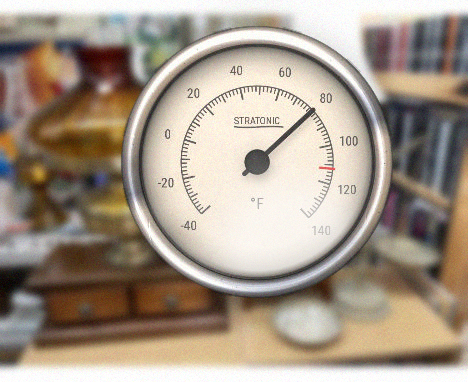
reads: 80
